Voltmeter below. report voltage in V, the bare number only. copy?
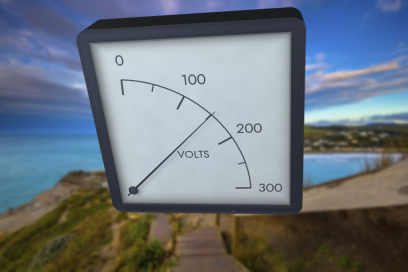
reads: 150
